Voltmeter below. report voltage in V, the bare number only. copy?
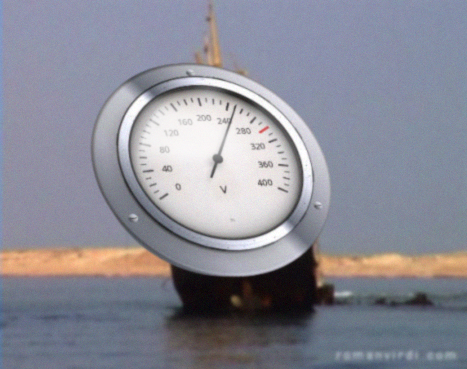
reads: 250
